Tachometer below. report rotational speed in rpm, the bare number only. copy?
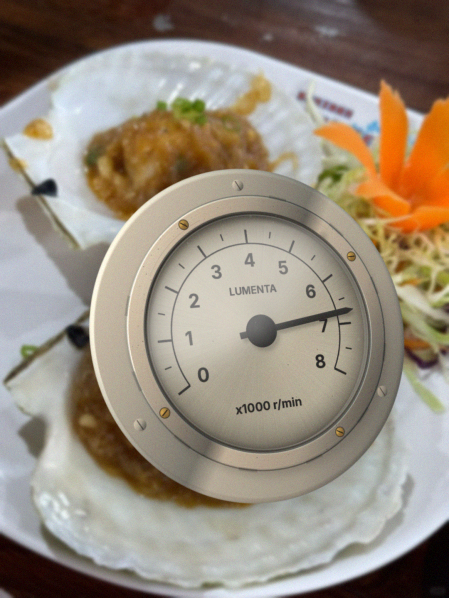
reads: 6750
